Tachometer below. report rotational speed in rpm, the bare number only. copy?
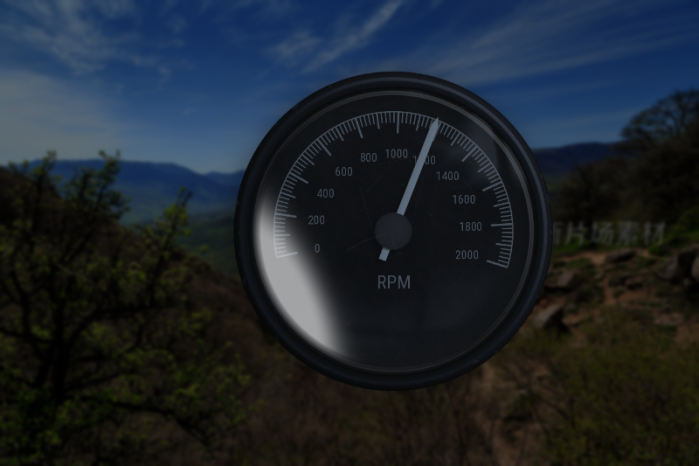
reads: 1180
